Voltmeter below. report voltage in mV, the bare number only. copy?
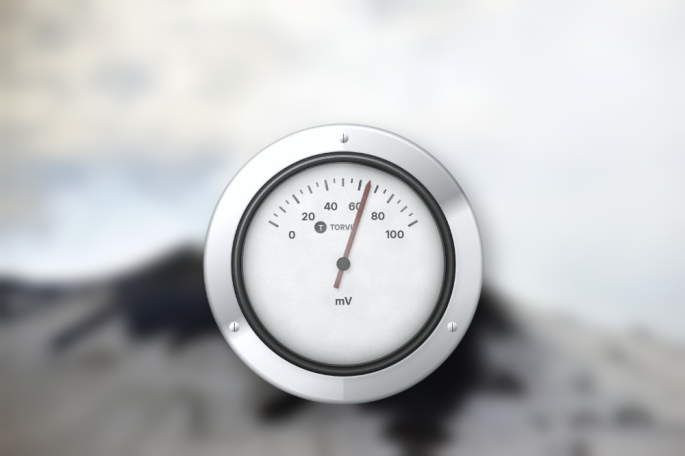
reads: 65
